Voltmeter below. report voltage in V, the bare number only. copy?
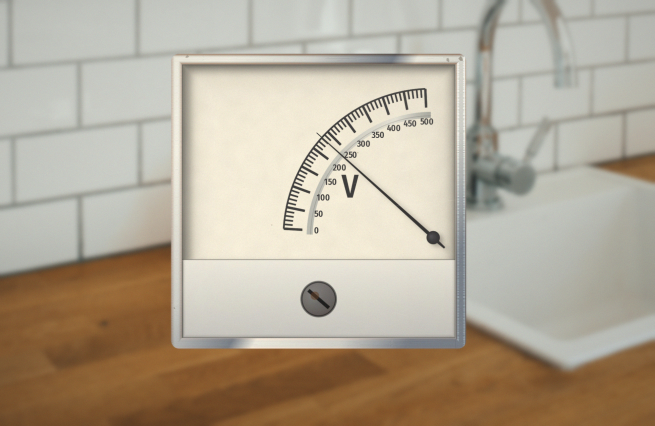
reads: 230
